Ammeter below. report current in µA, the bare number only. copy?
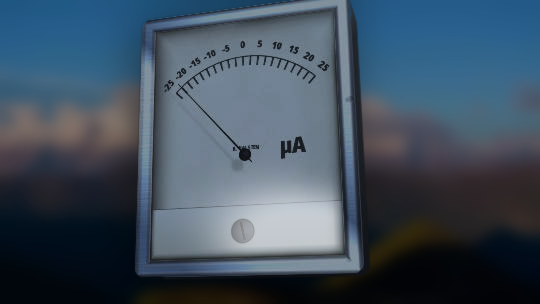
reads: -22.5
